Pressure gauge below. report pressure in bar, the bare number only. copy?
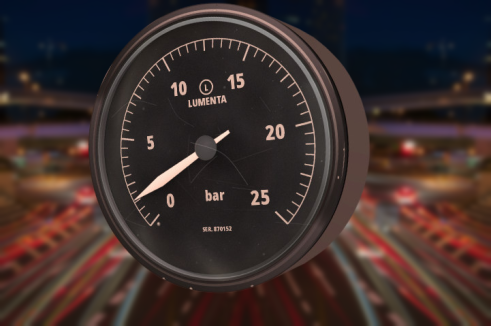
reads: 1.5
